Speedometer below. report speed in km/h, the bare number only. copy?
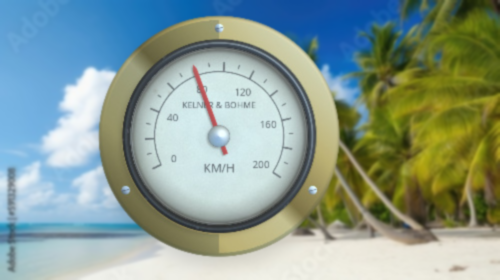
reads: 80
